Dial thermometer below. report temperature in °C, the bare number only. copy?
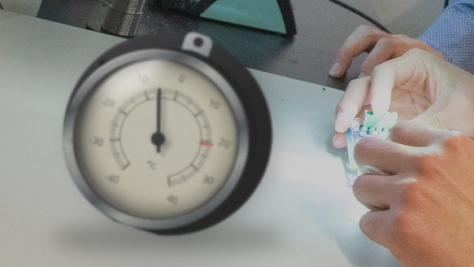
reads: -5
